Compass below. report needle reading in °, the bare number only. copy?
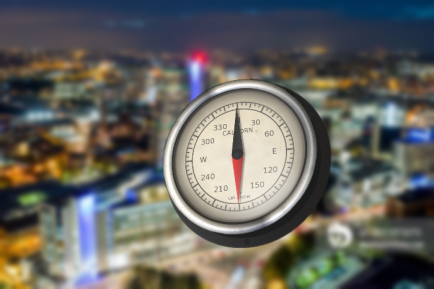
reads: 180
